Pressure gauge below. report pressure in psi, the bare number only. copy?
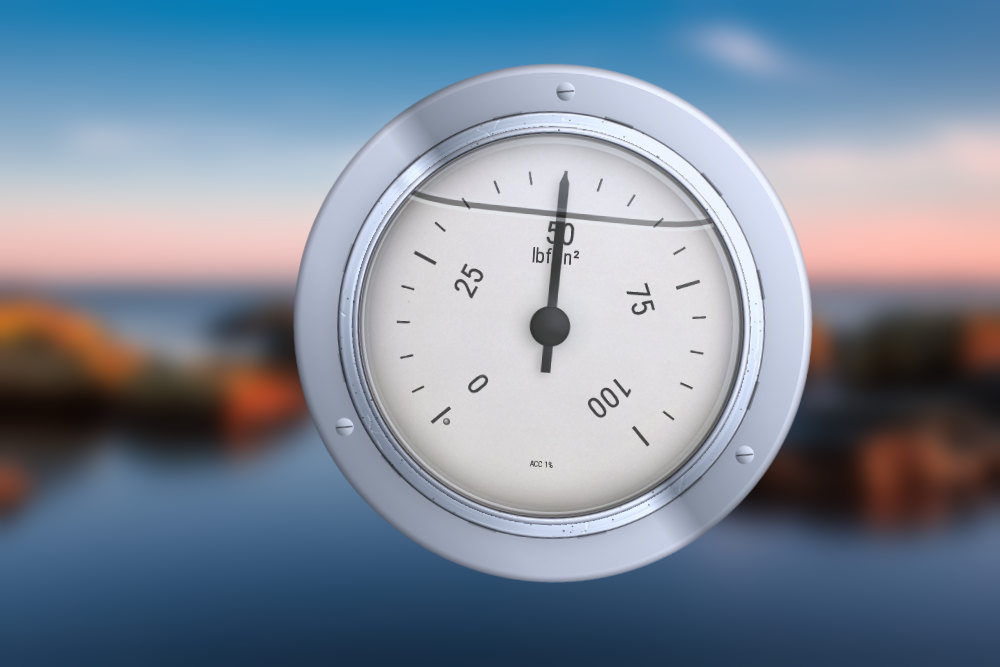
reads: 50
